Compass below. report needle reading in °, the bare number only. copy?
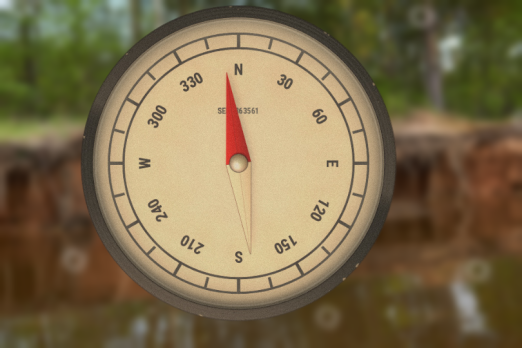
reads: 352.5
